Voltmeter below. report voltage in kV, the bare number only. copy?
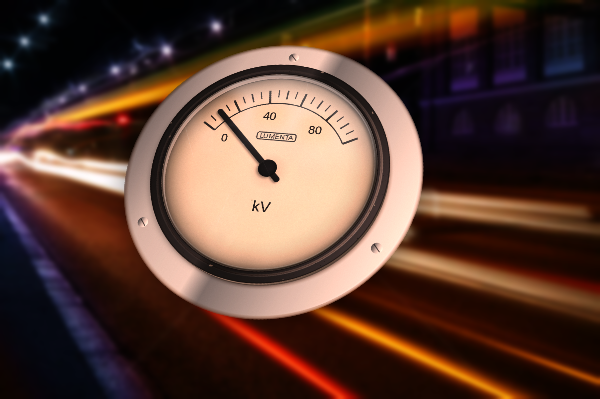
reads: 10
